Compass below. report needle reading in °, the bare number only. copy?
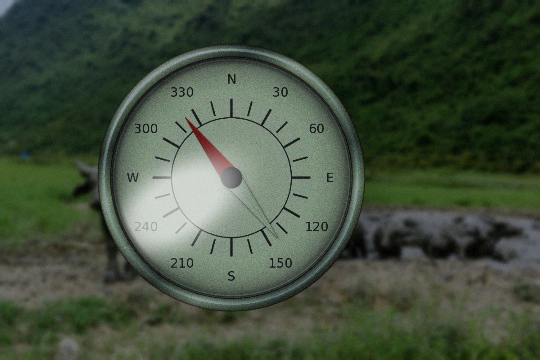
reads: 322.5
